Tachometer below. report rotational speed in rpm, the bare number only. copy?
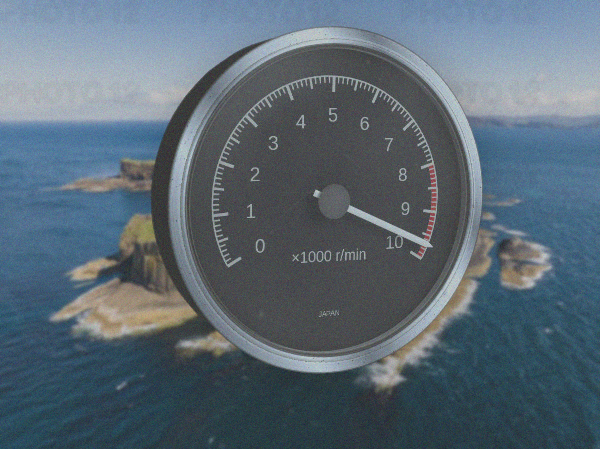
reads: 9700
